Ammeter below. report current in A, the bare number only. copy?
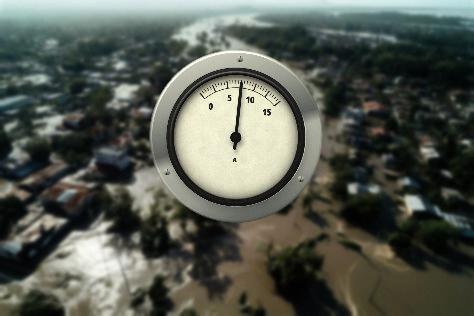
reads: 7.5
